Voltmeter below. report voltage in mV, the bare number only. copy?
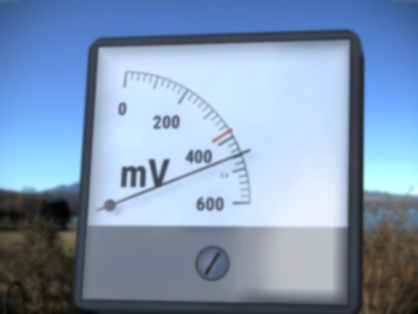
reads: 460
